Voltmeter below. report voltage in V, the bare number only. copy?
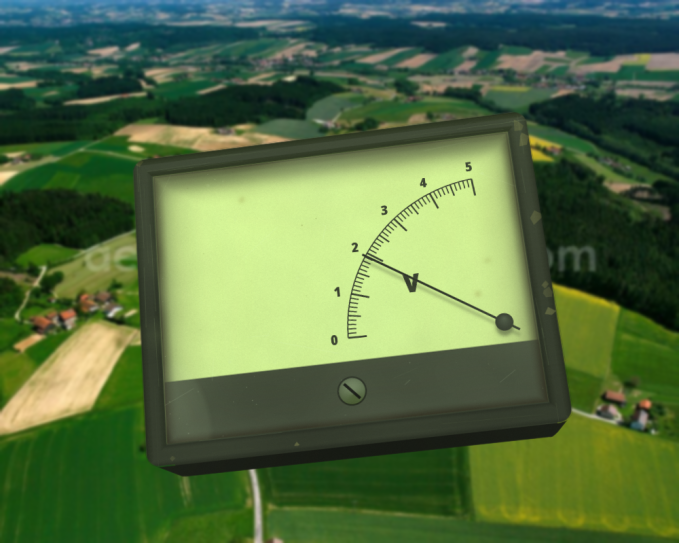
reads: 1.9
